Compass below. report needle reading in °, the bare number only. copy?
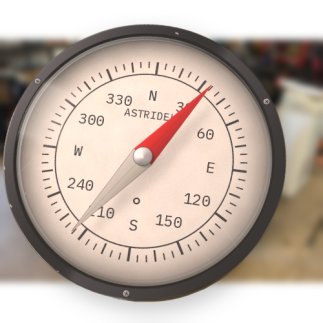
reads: 35
